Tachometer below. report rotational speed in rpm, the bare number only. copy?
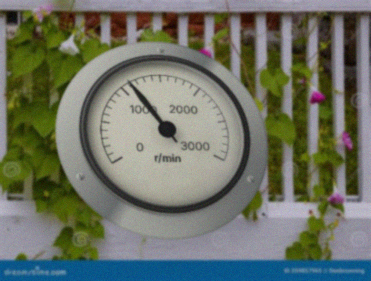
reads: 1100
